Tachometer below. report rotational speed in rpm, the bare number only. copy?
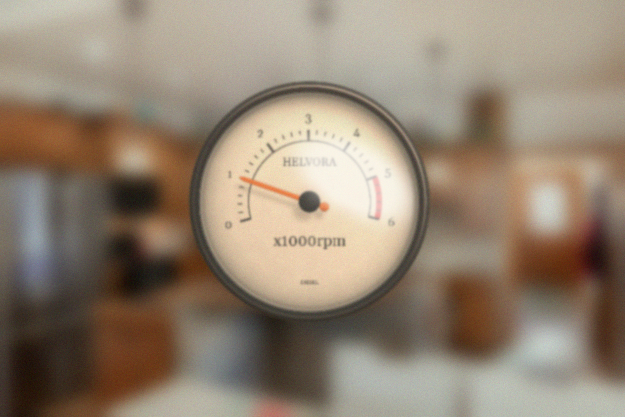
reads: 1000
